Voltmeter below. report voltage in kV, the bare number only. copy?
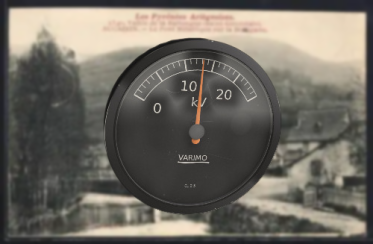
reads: 13
